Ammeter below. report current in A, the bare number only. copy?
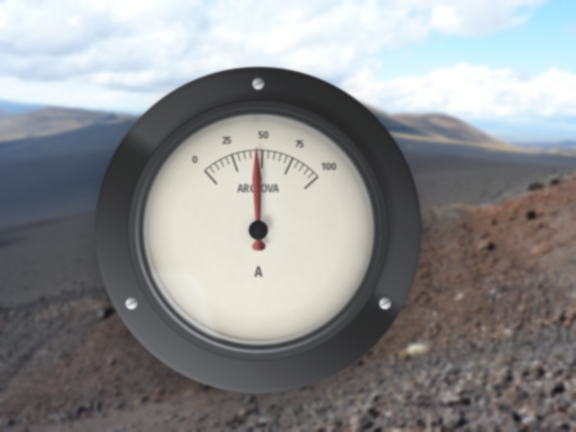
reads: 45
